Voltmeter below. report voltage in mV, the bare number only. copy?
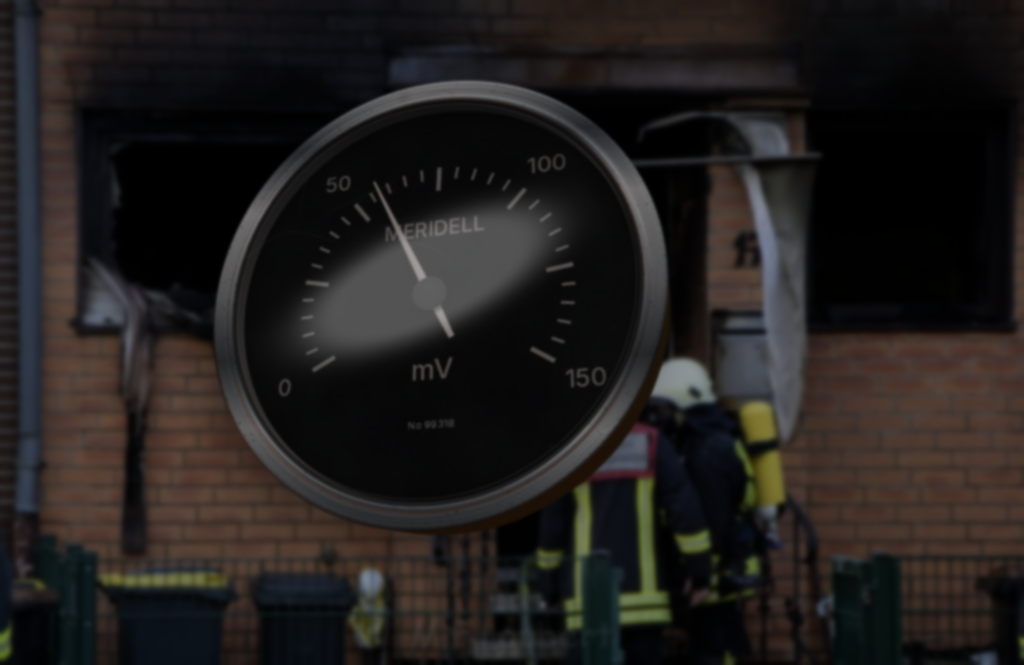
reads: 57.5
